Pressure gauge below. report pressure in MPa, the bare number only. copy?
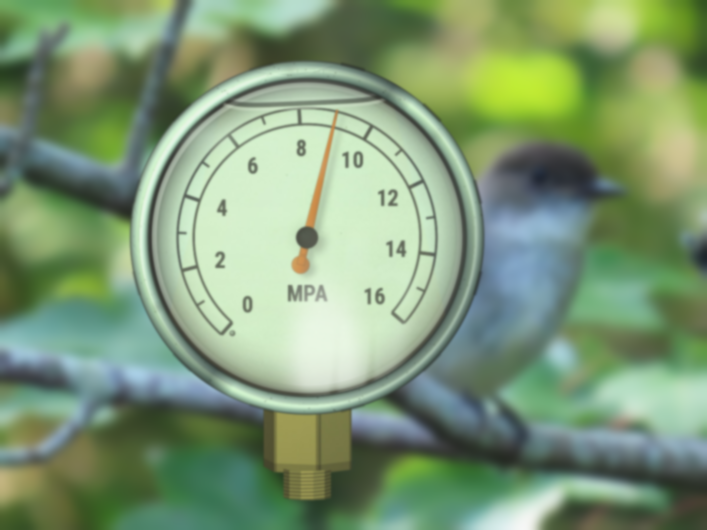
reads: 9
